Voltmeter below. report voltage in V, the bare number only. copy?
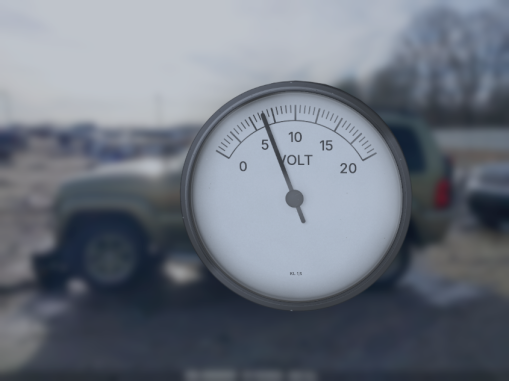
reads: 6.5
